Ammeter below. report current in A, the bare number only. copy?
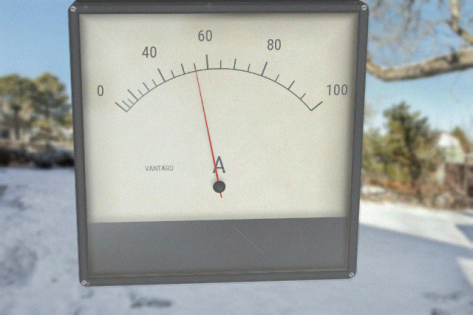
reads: 55
